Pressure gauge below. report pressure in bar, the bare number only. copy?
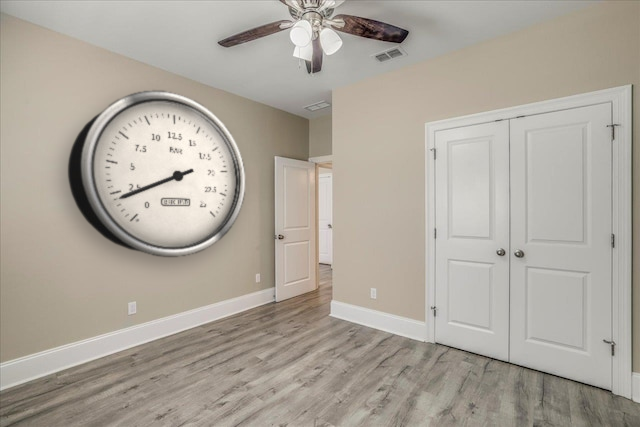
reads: 2
